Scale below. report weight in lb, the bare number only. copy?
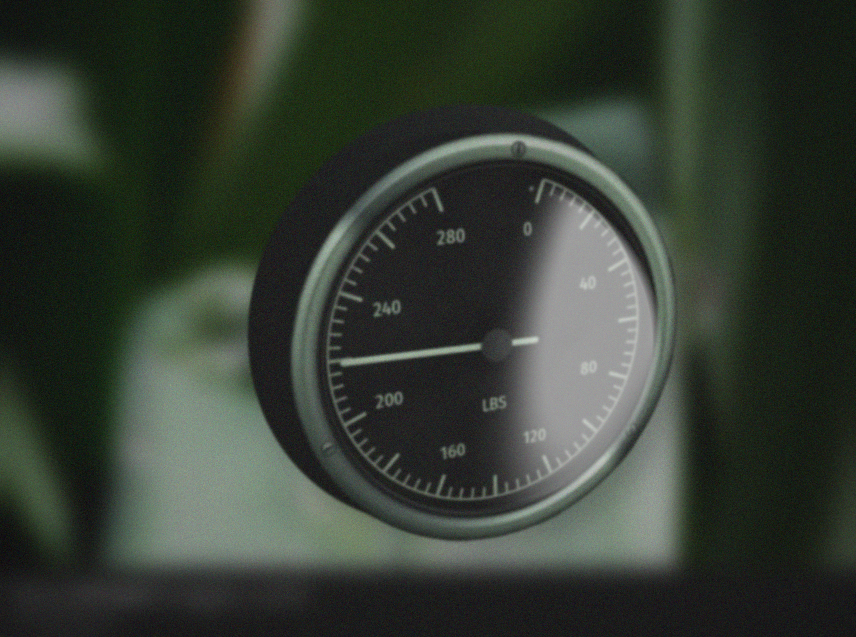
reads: 220
